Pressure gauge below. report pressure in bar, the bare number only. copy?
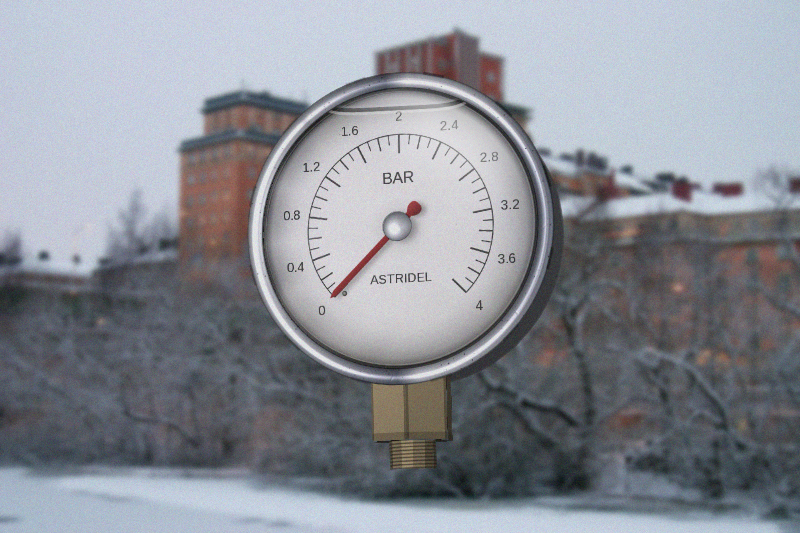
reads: 0
